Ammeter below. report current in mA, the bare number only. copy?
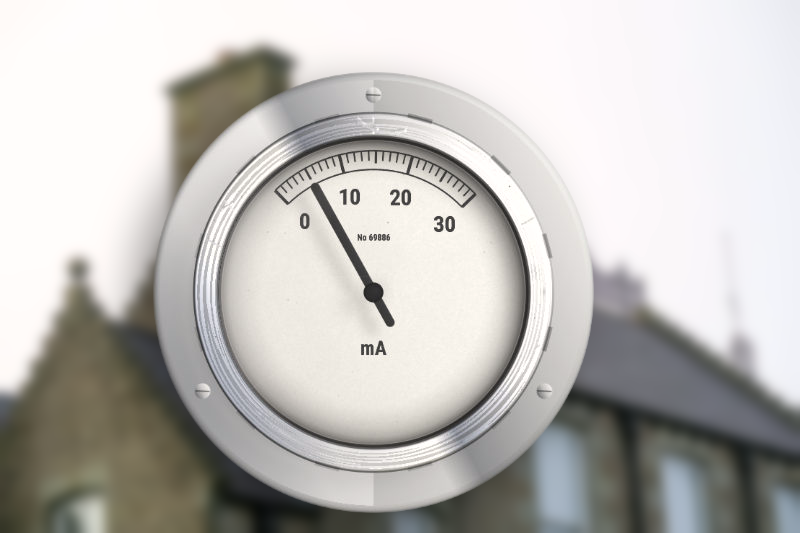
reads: 5
